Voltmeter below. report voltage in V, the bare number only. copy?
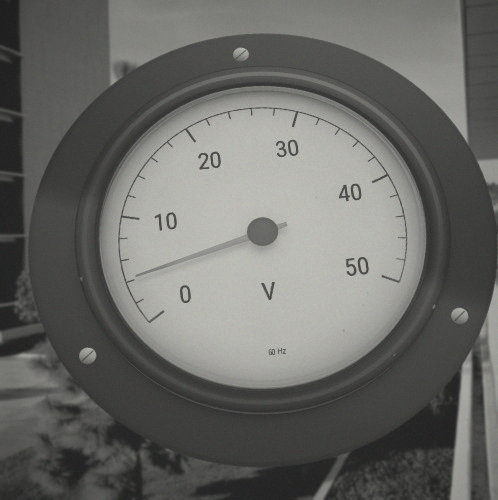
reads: 4
